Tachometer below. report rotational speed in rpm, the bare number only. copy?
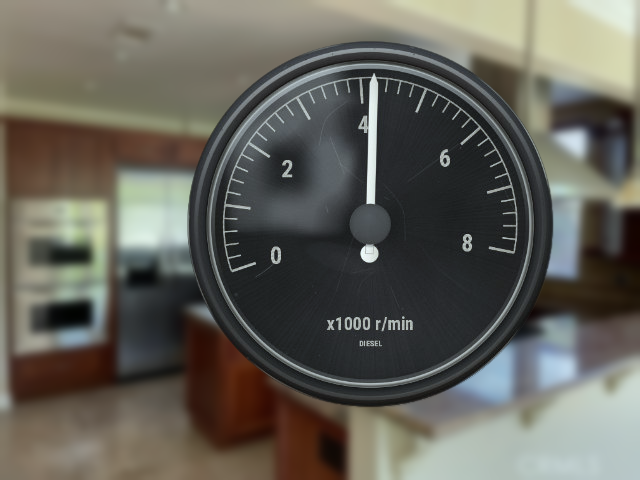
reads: 4200
